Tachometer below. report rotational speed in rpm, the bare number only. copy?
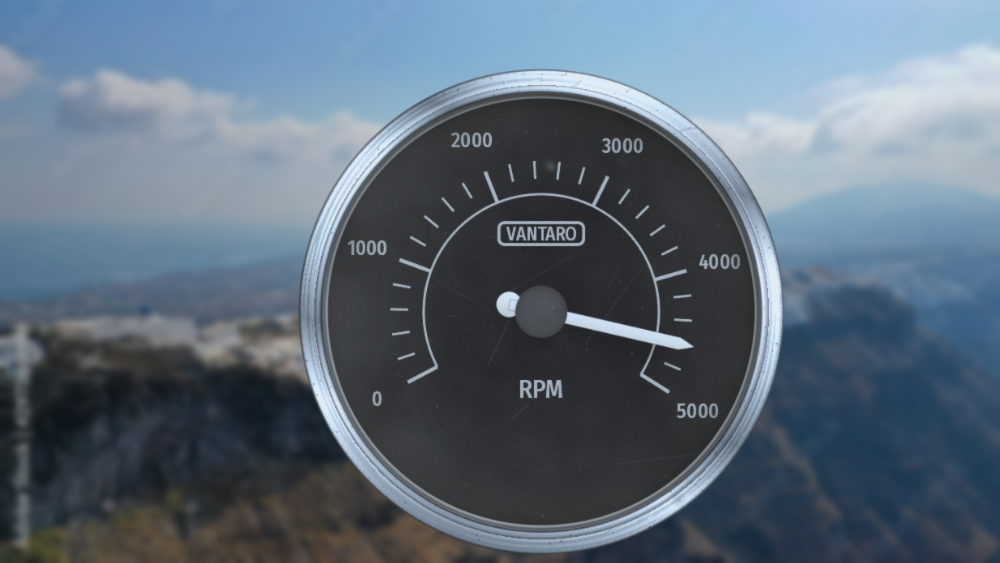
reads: 4600
